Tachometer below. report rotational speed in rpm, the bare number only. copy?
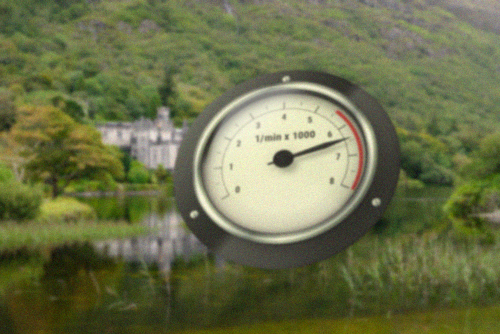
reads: 6500
